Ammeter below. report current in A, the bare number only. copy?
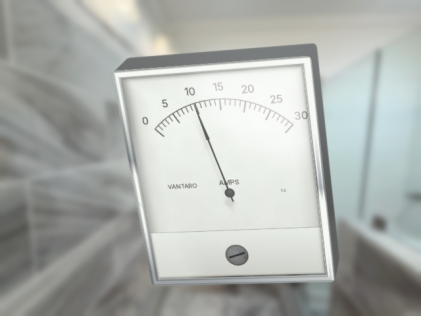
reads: 10
